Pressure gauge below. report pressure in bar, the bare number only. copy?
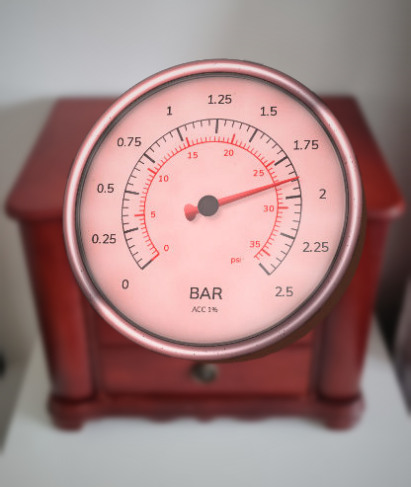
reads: 1.9
